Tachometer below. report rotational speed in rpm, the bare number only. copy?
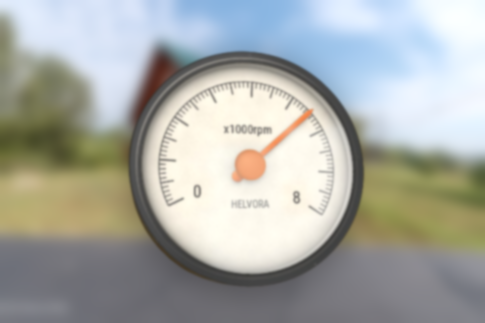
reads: 5500
